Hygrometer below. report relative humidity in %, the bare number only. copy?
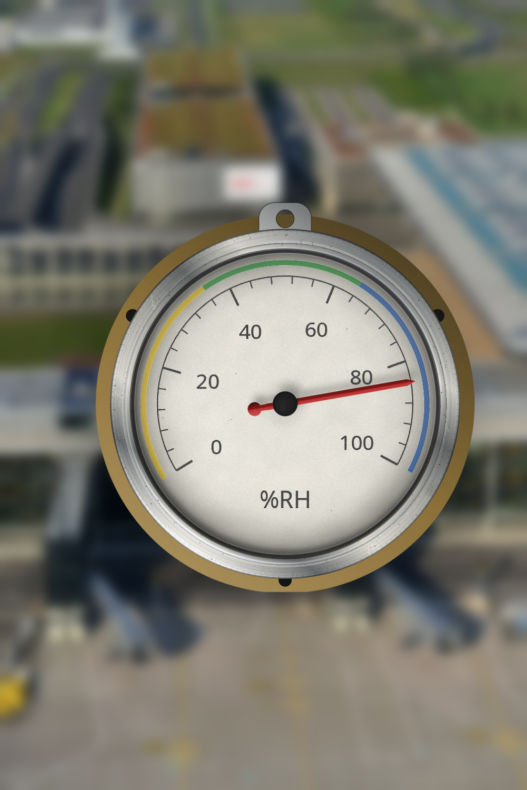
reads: 84
